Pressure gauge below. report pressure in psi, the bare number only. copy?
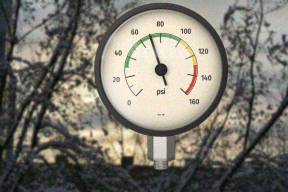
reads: 70
